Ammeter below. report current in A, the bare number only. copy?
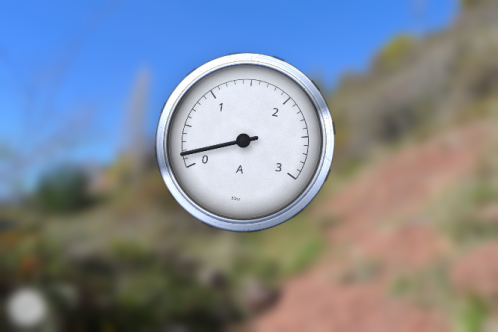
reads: 0.15
